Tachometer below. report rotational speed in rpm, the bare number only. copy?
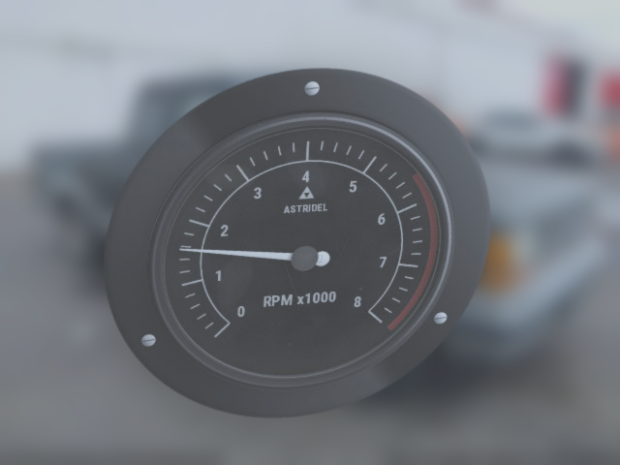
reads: 1600
